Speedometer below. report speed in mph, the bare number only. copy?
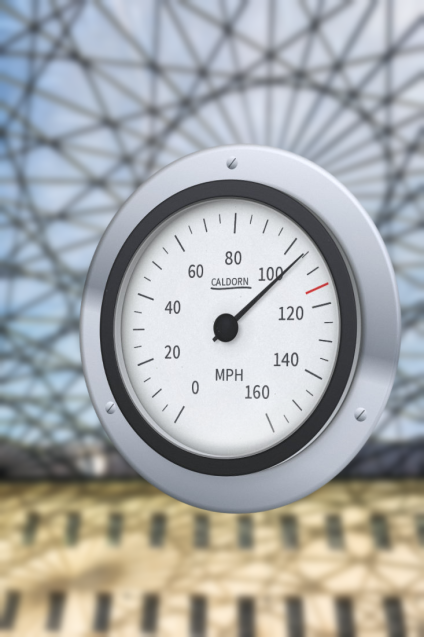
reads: 105
